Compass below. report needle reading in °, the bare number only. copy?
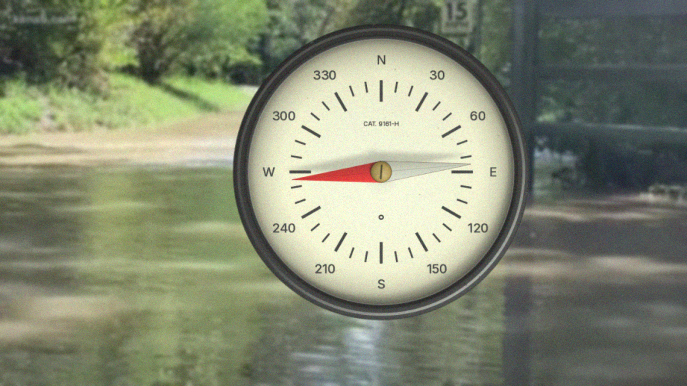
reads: 265
